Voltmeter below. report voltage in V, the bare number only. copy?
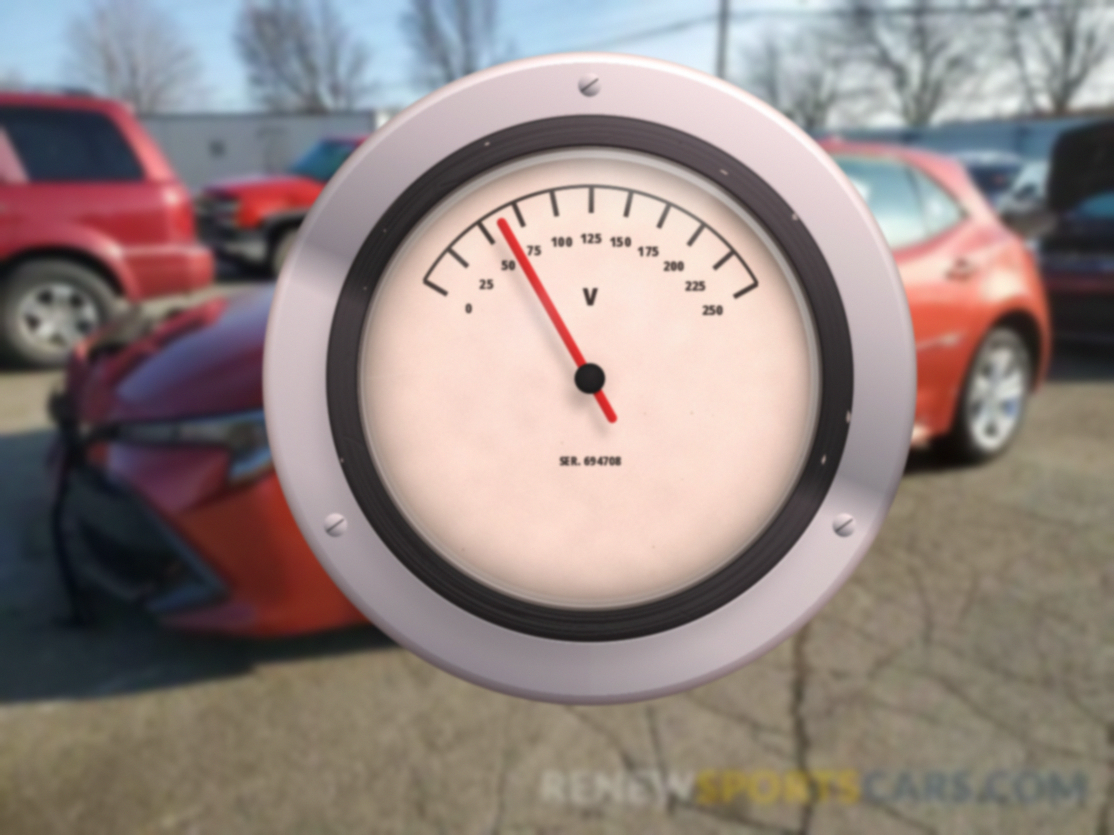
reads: 62.5
